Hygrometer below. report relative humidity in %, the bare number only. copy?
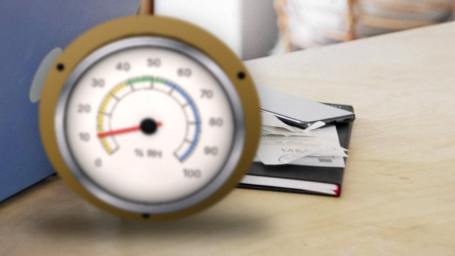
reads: 10
